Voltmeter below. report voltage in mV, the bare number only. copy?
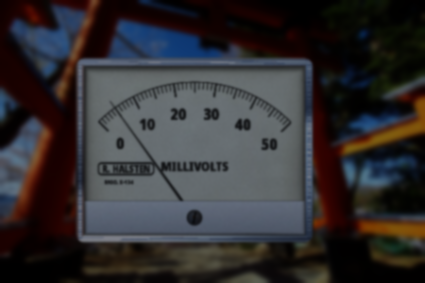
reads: 5
